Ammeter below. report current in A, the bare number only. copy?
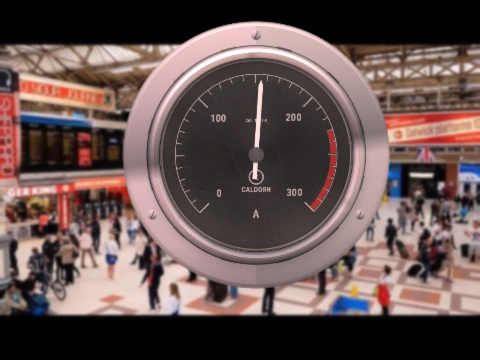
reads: 155
